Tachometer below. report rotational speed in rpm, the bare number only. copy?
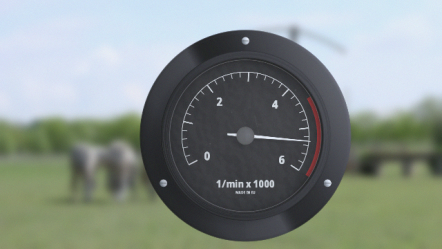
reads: 5300
